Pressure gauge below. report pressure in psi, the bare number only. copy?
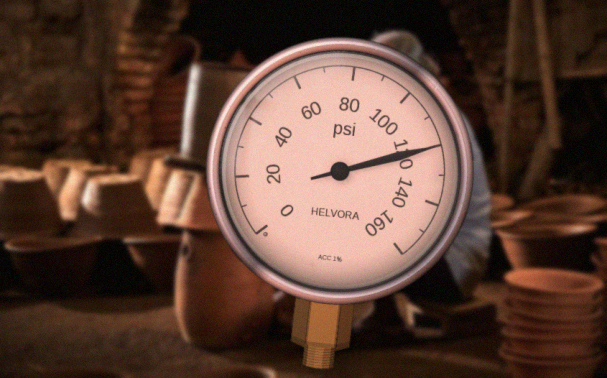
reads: 120
